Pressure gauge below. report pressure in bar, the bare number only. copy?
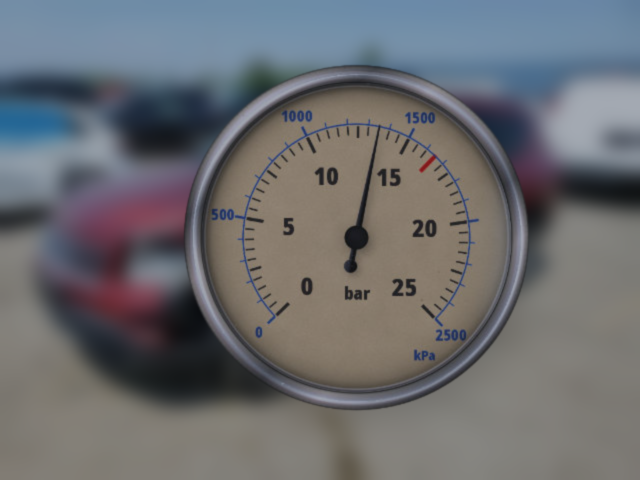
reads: 13.5
